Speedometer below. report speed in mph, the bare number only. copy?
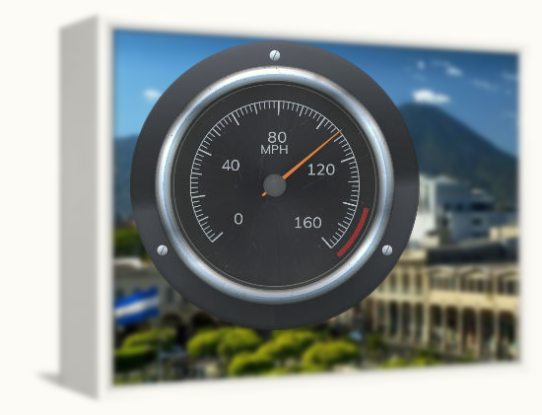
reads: 108
